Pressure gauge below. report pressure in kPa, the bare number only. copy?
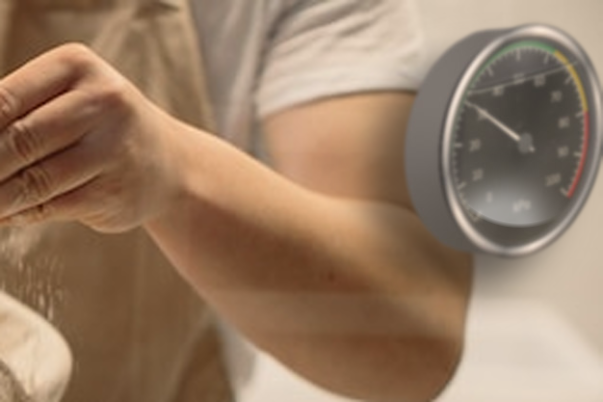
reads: 30
